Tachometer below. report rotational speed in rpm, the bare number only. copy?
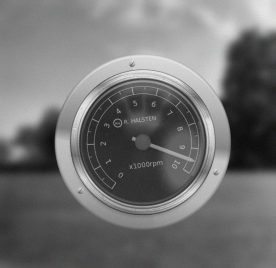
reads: 9500
